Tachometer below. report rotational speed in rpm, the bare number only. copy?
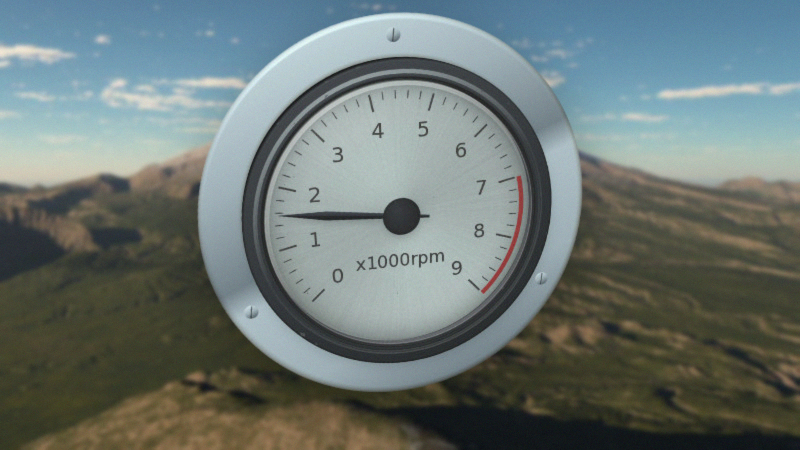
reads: 1600
